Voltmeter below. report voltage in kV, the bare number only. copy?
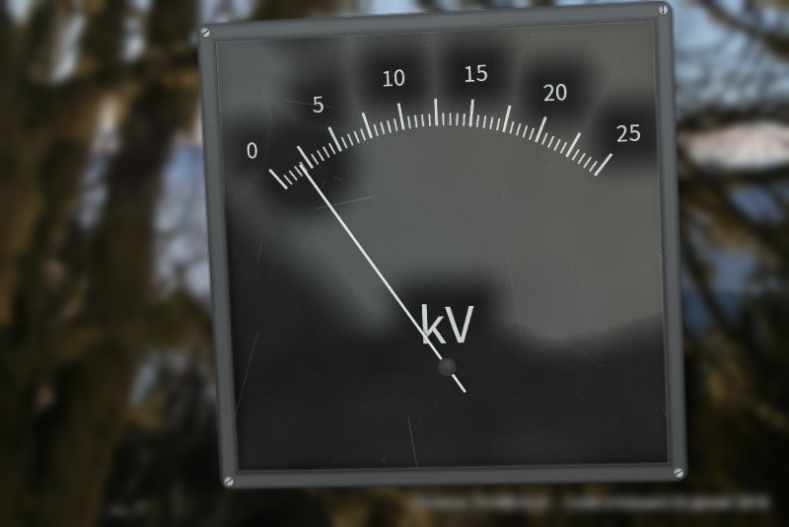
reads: 2
